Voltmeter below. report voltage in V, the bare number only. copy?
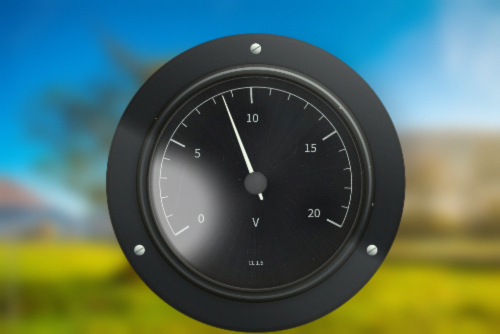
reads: 8.5
